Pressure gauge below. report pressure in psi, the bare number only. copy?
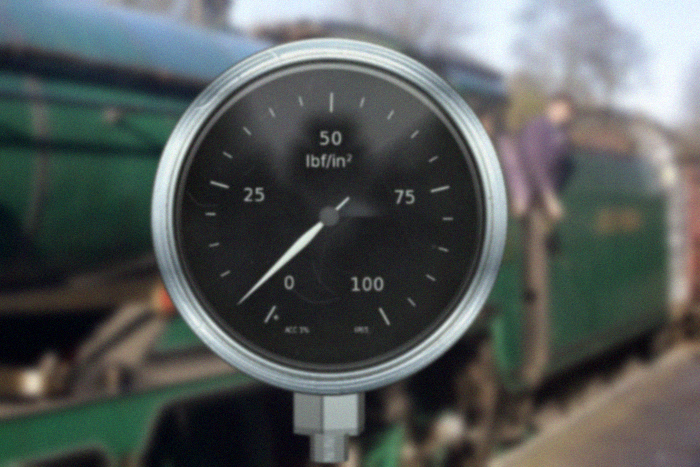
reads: 5
